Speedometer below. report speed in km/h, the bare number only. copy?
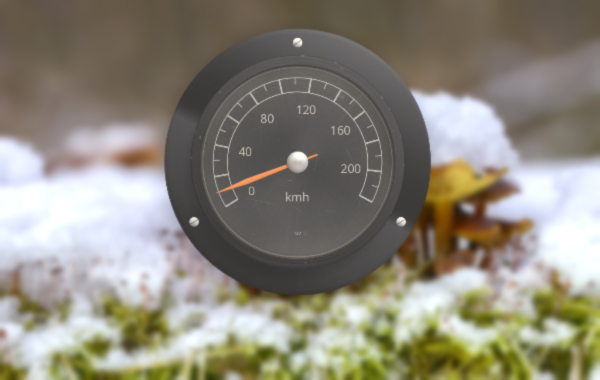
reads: 10
